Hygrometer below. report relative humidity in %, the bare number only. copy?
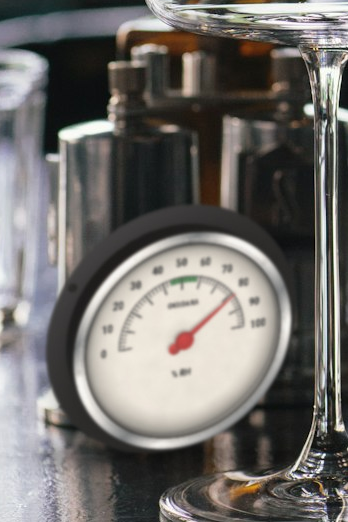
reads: 80
